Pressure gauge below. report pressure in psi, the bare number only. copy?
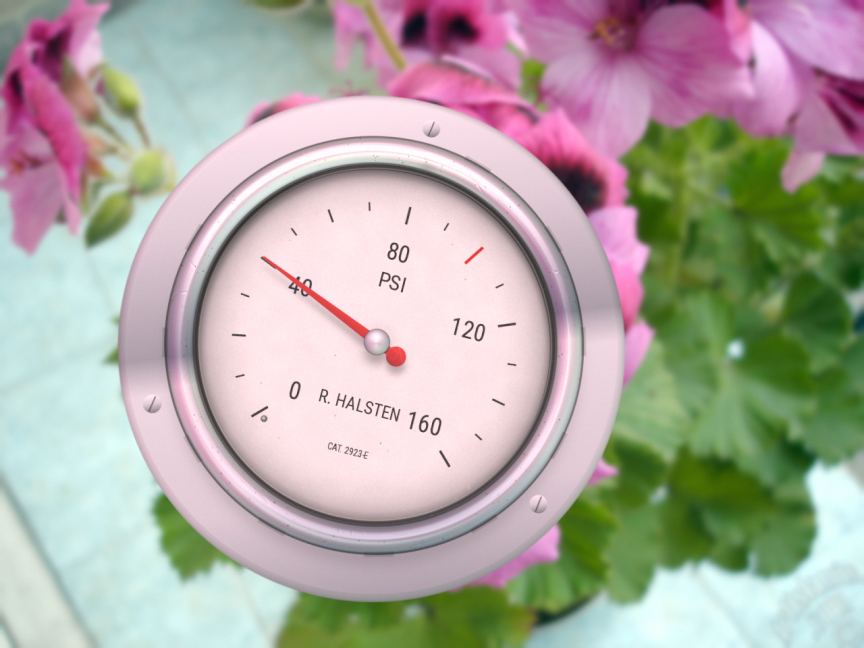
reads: 40
